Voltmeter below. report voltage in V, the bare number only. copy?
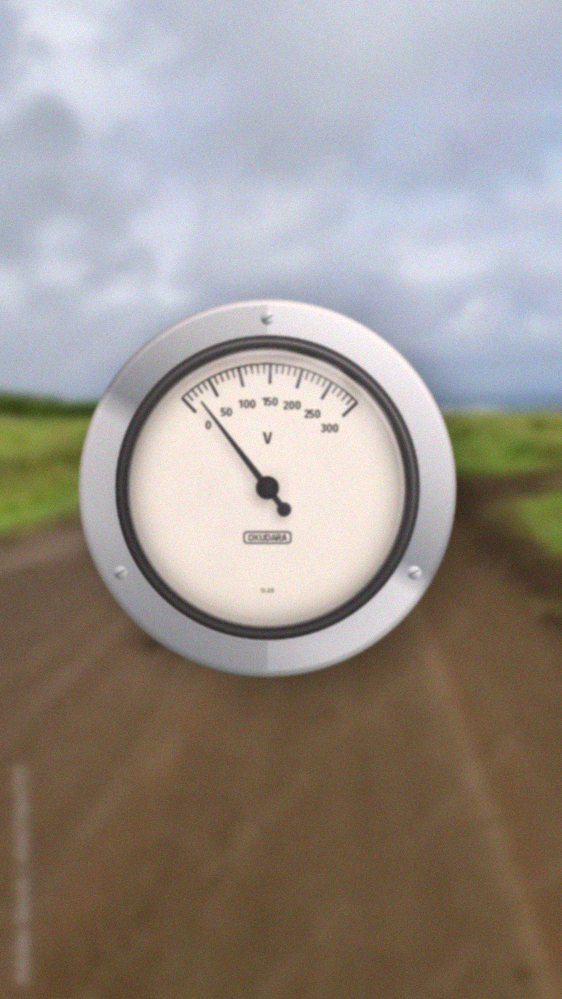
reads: 20
